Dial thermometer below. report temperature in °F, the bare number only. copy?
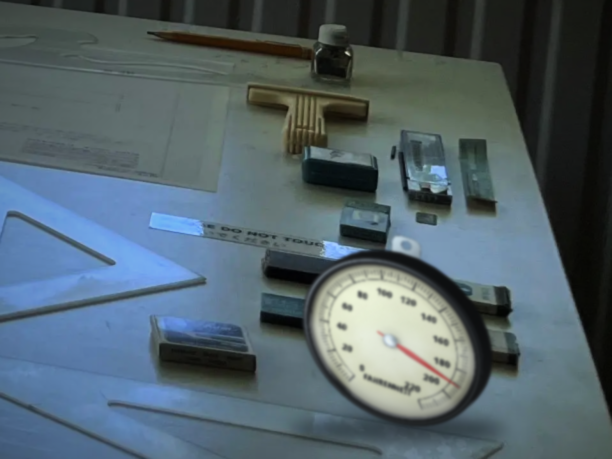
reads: 190
